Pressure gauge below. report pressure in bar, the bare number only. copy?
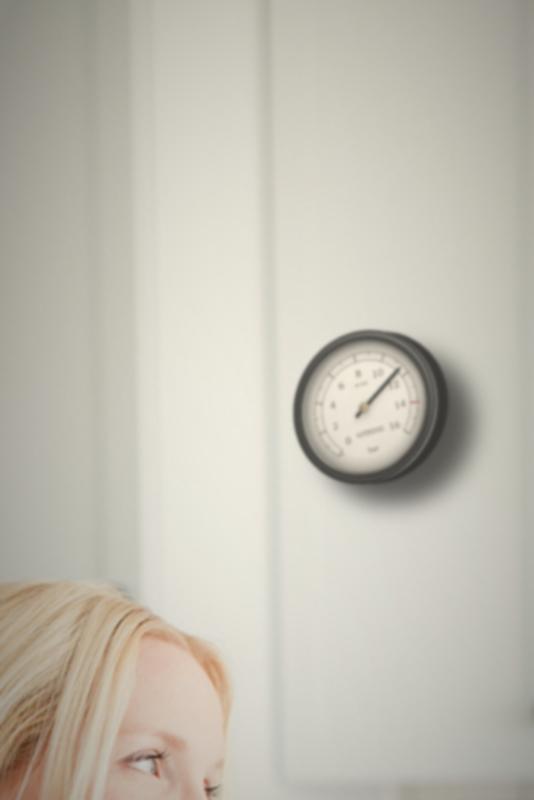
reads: 11.5
